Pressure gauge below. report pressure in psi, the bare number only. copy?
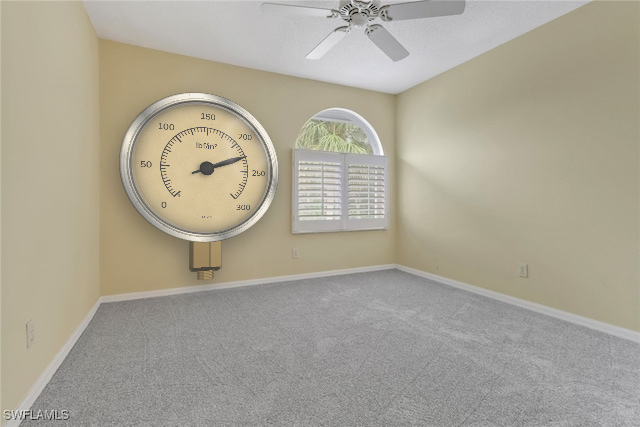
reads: 225
